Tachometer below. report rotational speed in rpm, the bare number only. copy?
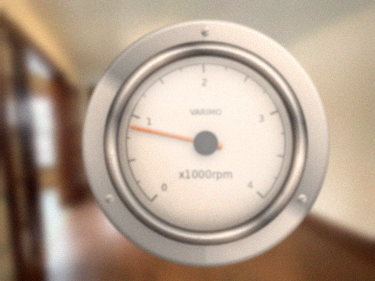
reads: 875
